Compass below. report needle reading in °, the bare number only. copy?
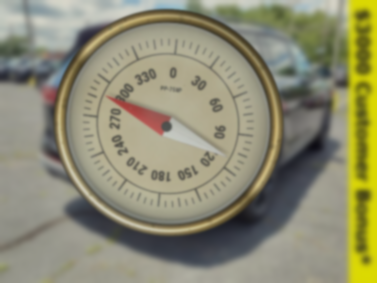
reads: 290
